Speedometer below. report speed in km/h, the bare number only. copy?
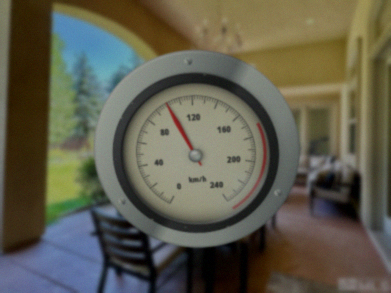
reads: 100
